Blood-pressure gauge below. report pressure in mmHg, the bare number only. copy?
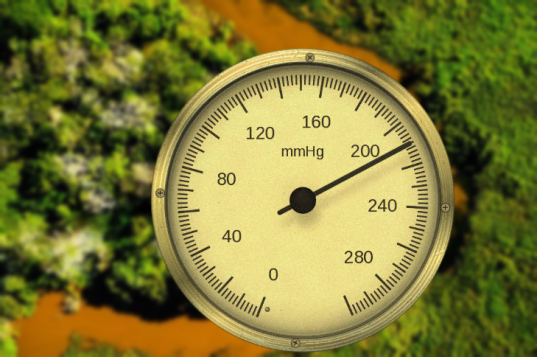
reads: 210
